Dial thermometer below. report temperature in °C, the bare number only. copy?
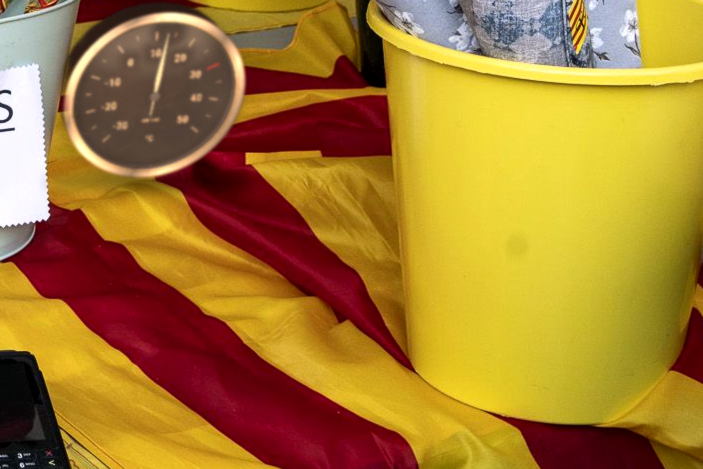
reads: 12.5
